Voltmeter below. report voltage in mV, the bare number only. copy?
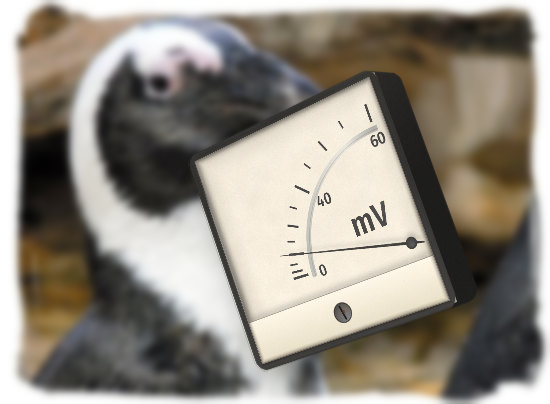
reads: 20
